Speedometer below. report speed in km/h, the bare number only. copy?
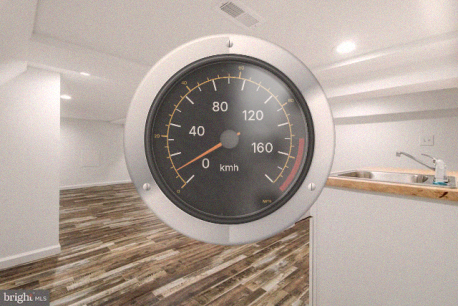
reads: 10
